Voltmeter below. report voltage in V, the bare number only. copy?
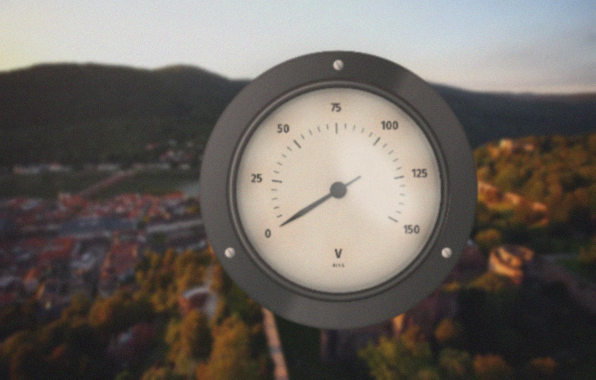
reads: 0
